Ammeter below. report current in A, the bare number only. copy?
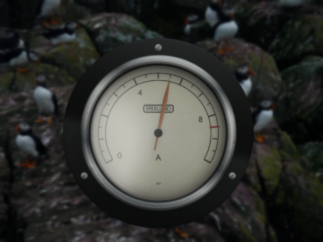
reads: 5.5
